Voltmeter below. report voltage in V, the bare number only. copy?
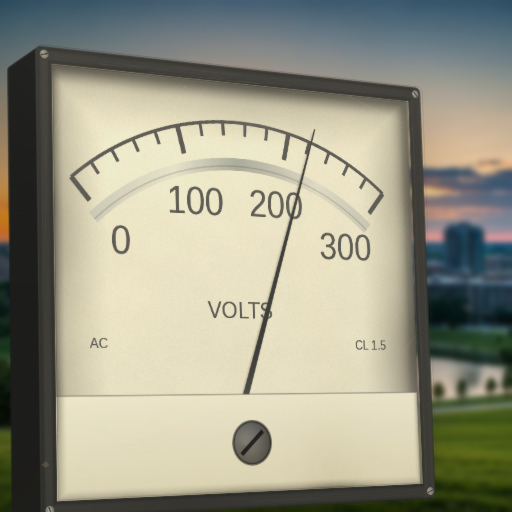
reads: 220
